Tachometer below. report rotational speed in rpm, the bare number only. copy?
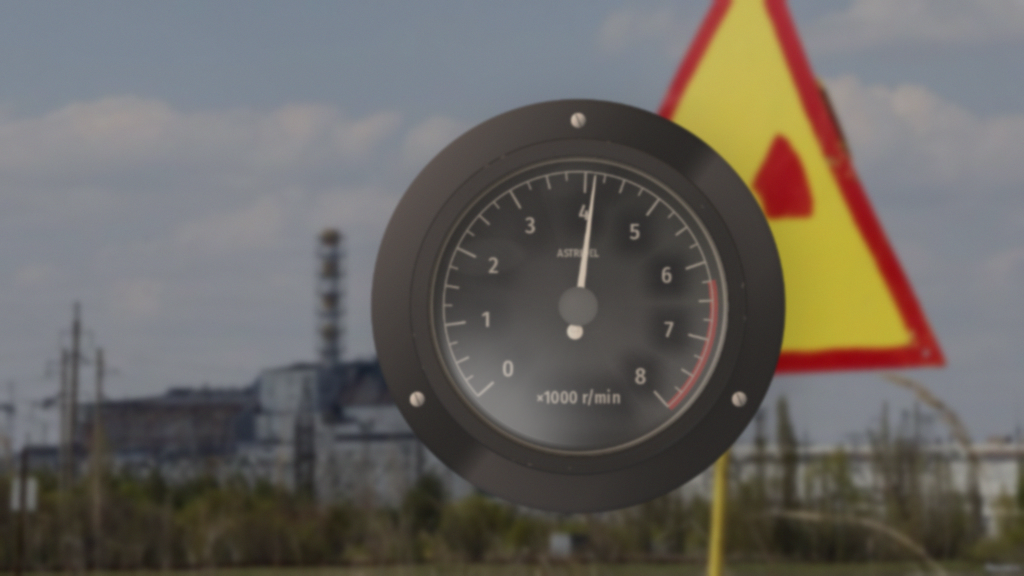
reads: 4125
